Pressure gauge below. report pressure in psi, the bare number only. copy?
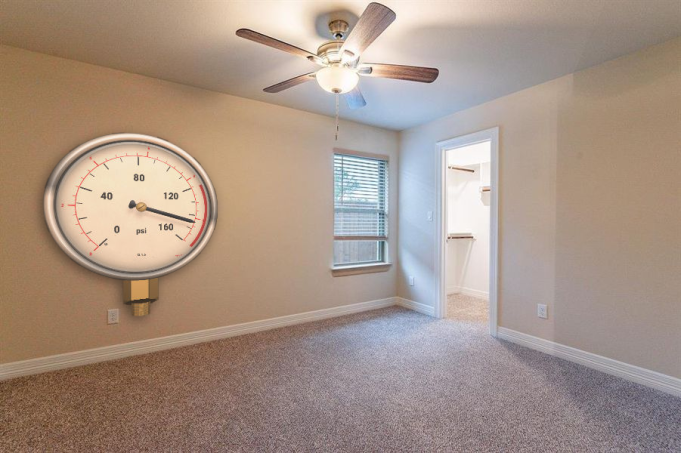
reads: 145
